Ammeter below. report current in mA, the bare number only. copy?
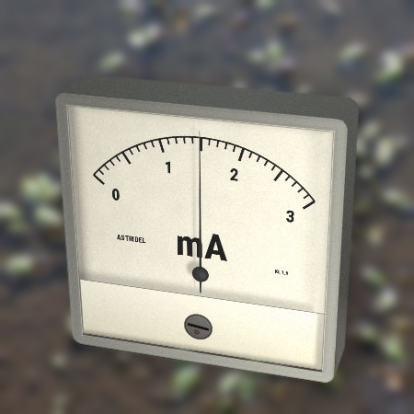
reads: 1.5
